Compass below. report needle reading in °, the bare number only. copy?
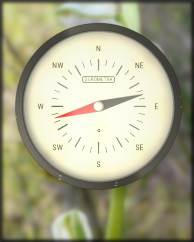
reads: 255
